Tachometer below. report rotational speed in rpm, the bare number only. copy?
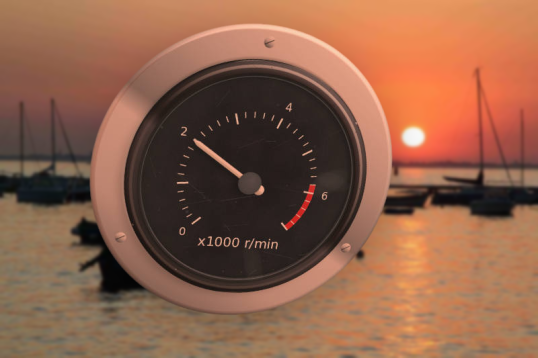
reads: 2000
